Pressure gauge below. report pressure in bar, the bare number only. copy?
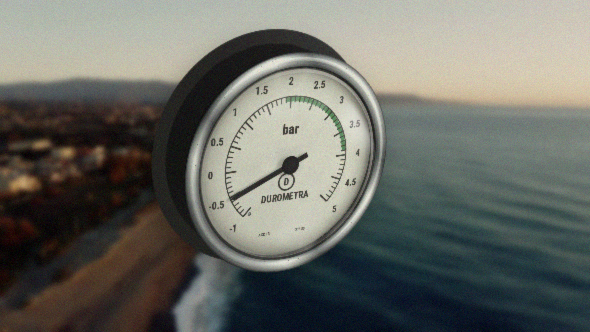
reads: -0.5
